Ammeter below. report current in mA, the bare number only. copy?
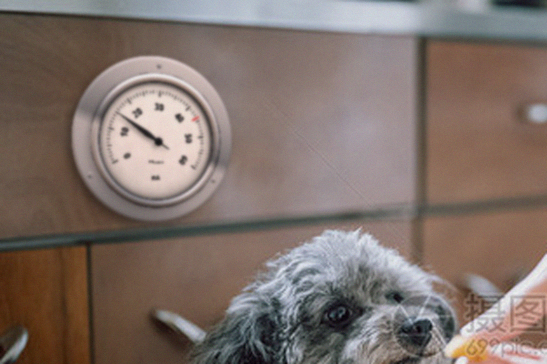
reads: 15
